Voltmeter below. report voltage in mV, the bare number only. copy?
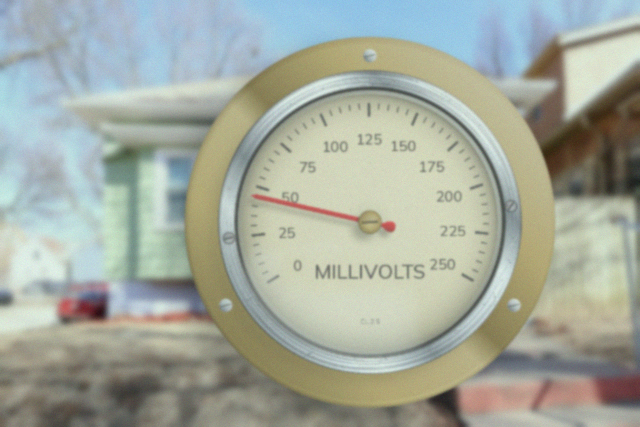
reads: 45
